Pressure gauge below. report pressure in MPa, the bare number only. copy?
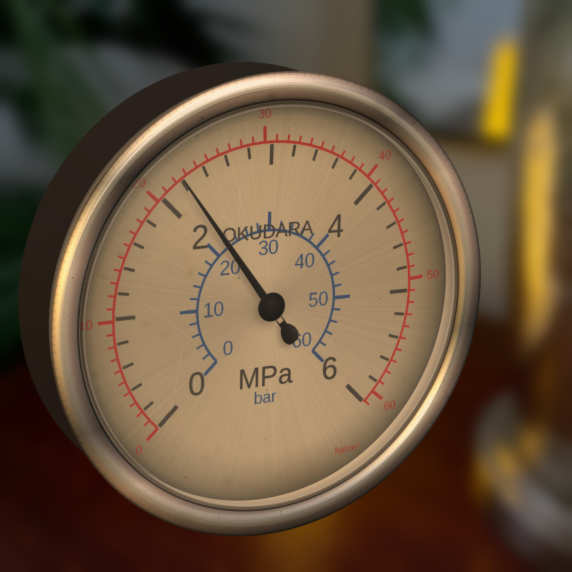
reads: 2.2
